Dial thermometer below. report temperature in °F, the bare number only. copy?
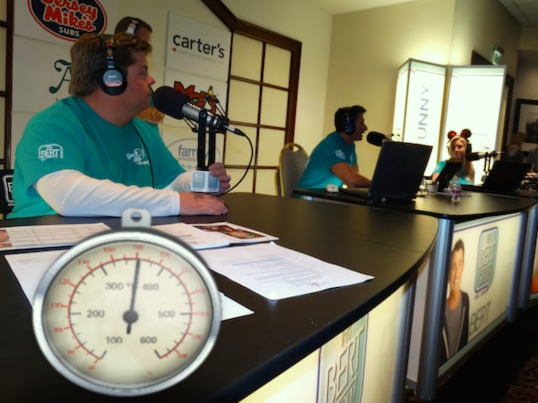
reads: 360
